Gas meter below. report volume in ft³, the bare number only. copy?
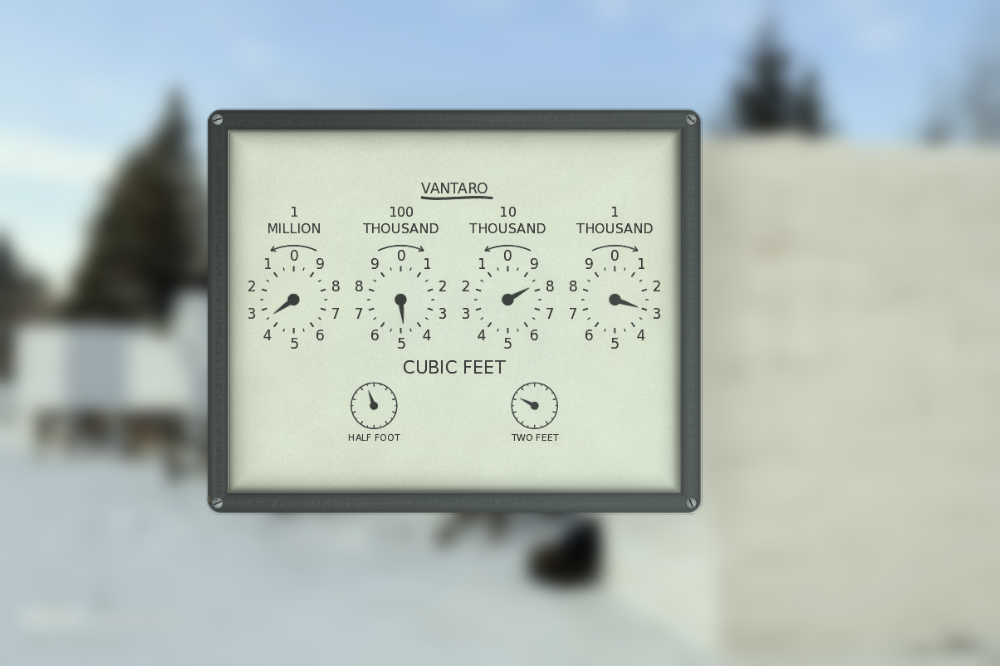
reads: 348300
